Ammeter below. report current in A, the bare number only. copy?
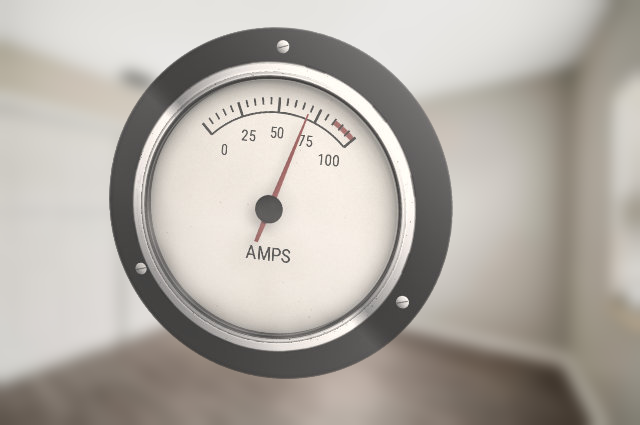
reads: 70
